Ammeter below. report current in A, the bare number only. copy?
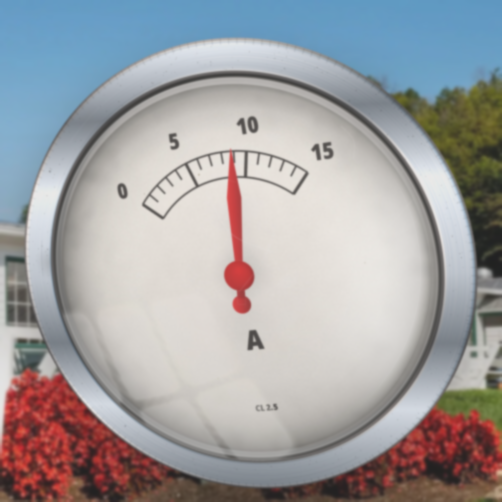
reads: 9
